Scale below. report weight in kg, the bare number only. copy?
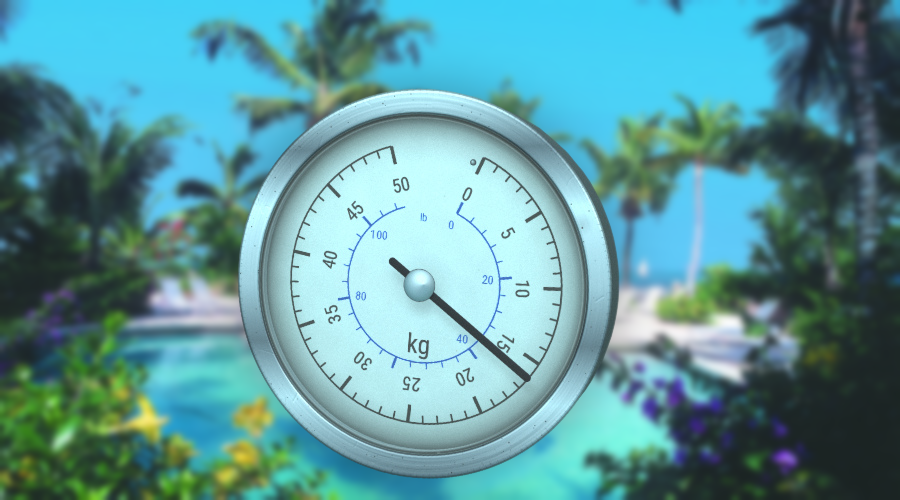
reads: 16
